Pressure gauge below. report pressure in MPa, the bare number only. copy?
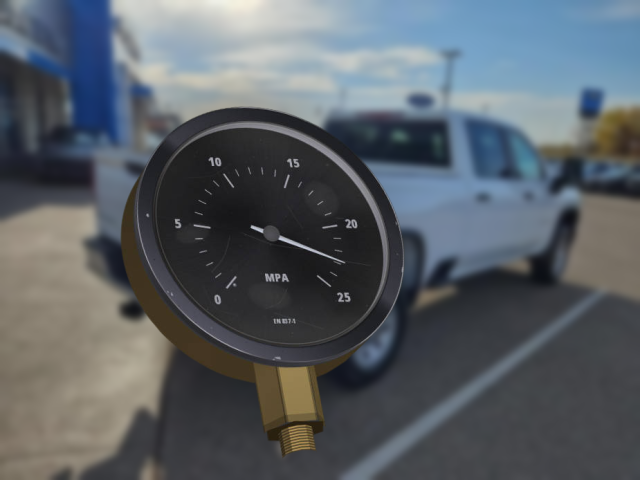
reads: 23
